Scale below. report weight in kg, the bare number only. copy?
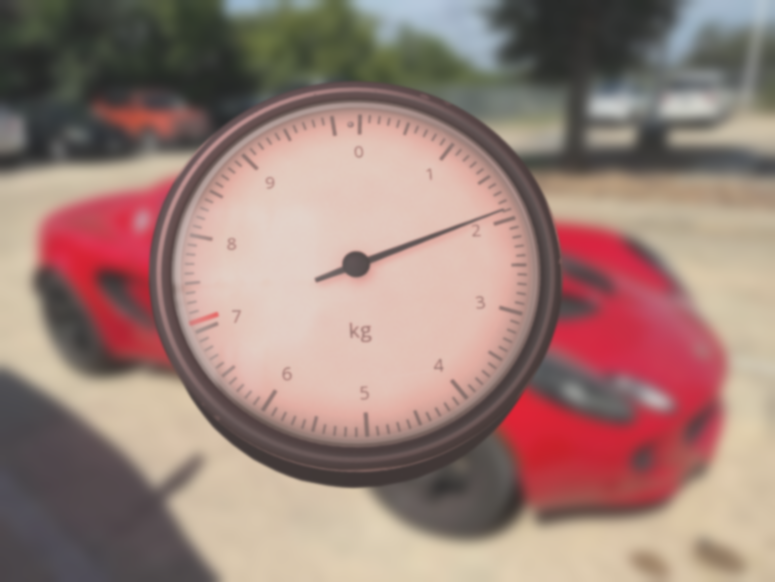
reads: 1.9
